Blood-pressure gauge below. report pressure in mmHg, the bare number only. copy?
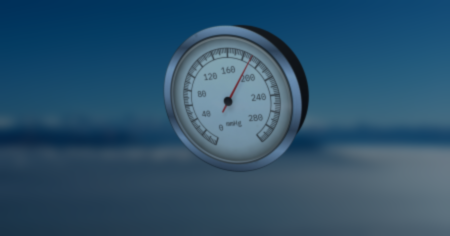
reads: 190
